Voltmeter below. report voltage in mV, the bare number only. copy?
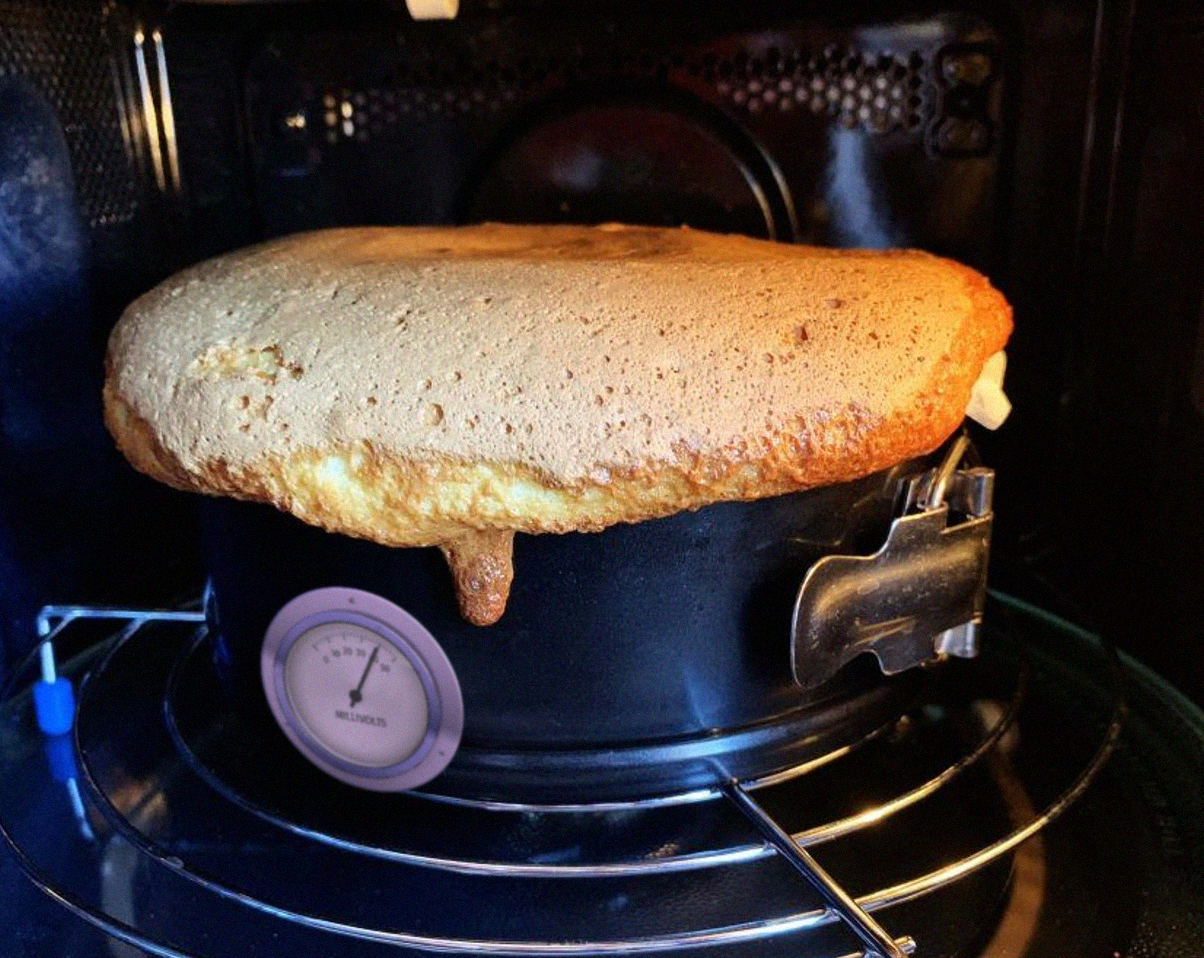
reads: 40
